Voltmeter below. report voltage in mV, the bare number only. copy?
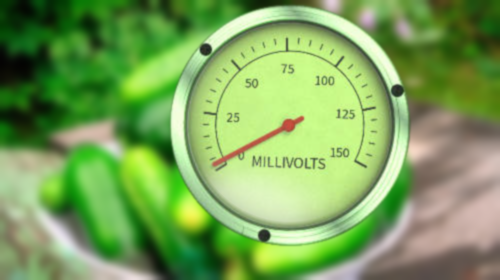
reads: 2.5
